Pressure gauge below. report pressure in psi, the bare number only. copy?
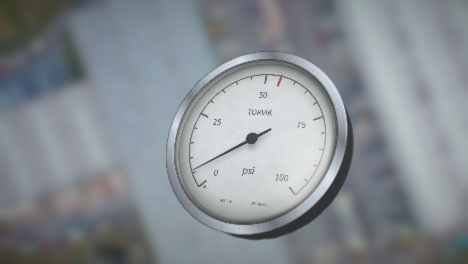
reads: 5
